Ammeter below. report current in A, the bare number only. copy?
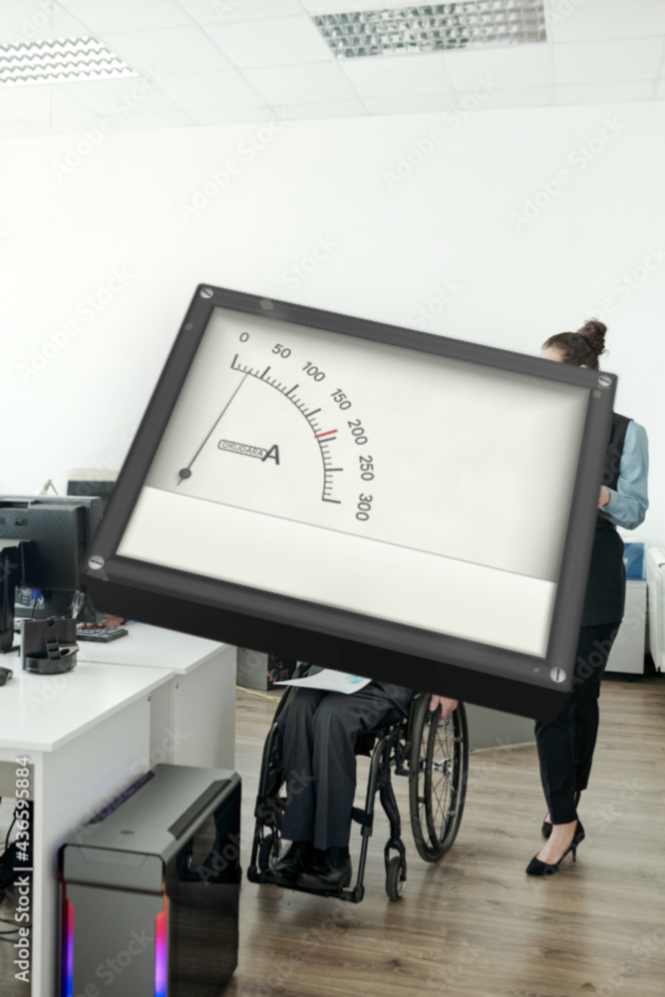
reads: 30
